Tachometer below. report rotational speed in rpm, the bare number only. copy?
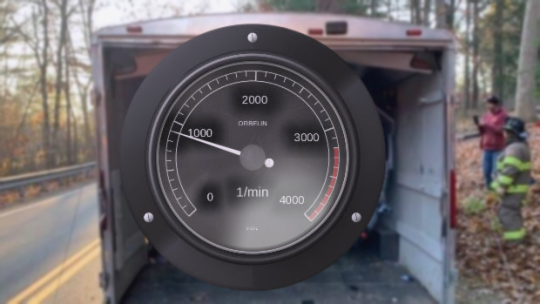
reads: 900
